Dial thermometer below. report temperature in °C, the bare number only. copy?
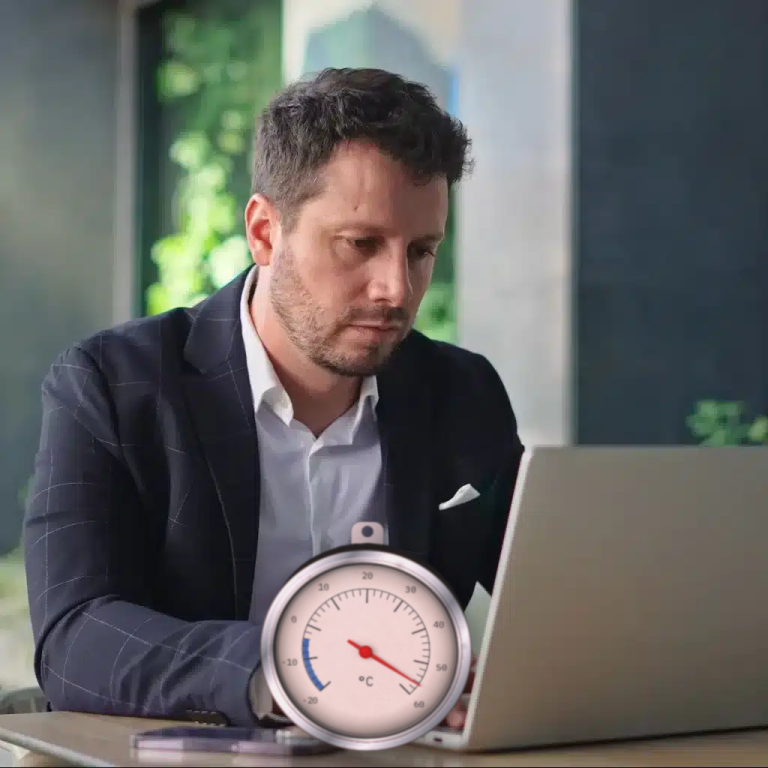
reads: 56
